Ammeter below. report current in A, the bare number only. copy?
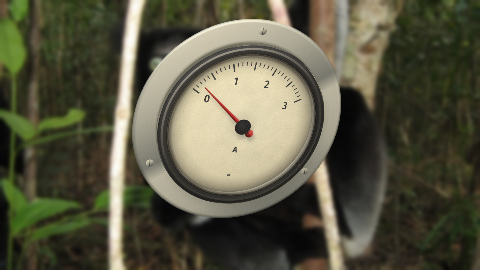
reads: 0.2
